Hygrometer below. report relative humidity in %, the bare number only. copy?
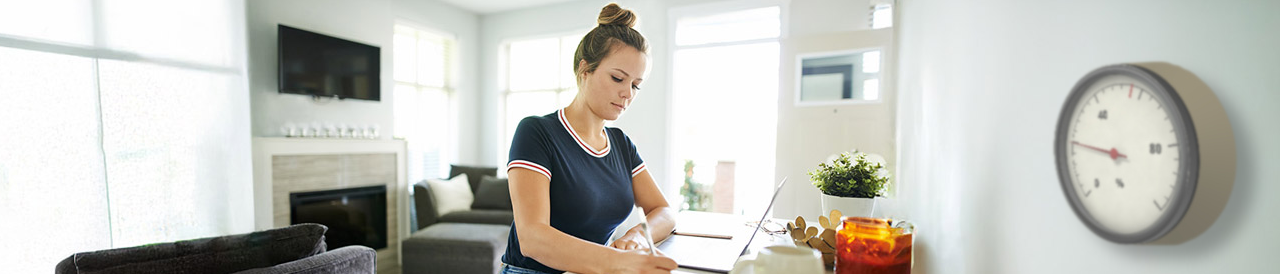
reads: 20
